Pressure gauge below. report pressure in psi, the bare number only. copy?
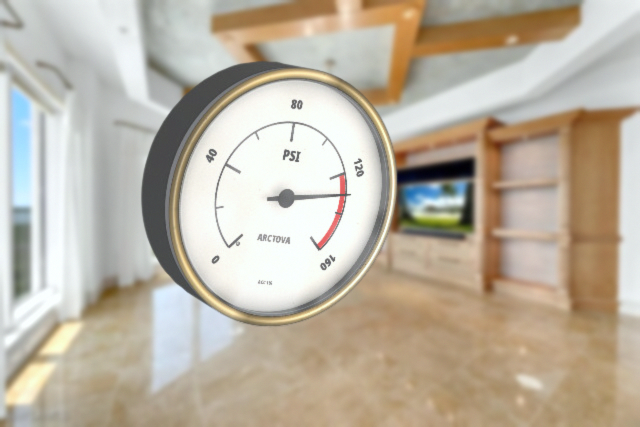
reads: 130
